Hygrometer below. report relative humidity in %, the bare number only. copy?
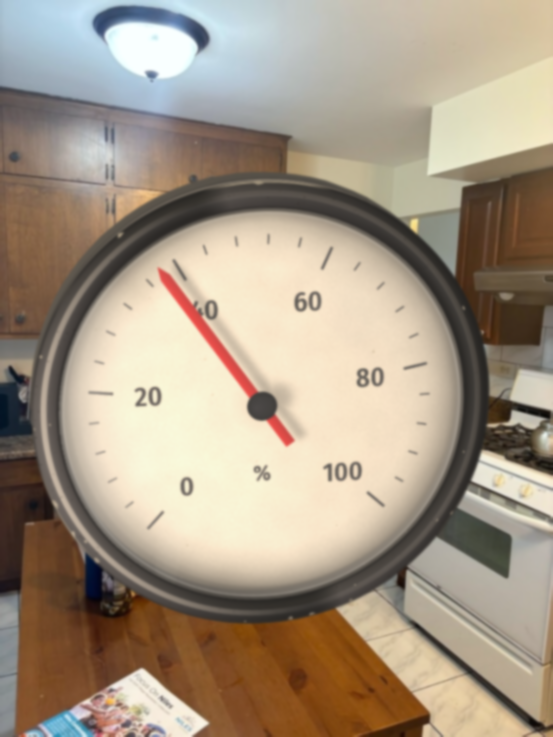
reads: 38
